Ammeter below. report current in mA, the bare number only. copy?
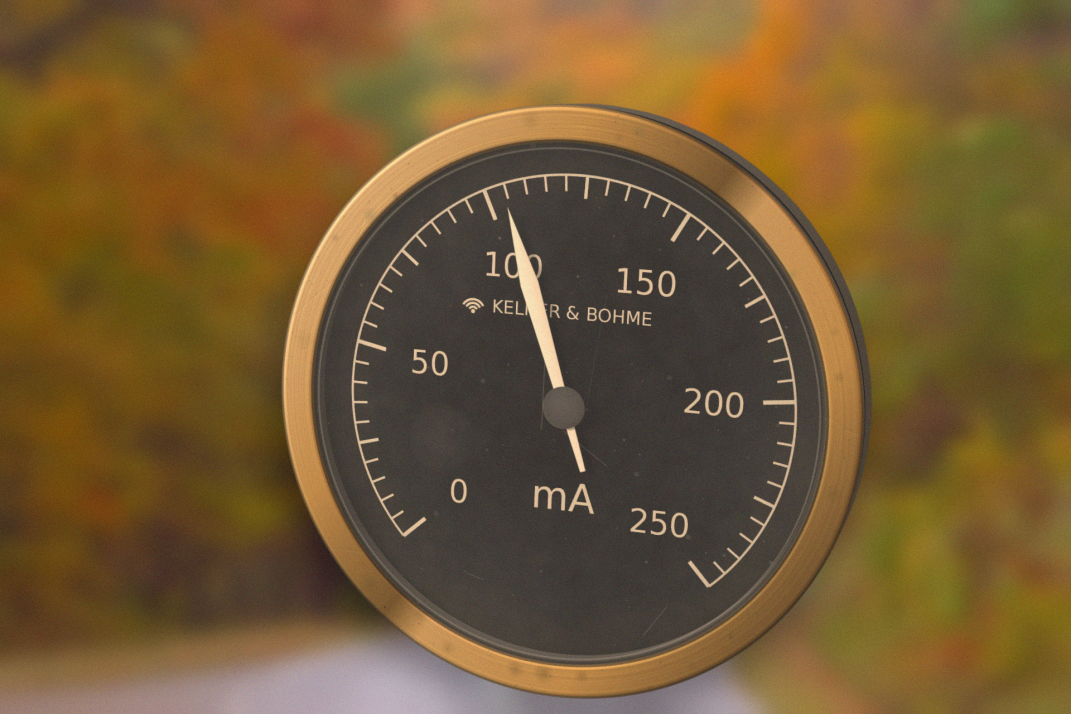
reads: 105
